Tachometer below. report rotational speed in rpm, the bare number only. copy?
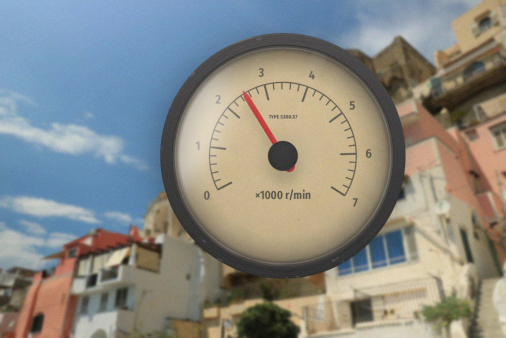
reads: 2500
